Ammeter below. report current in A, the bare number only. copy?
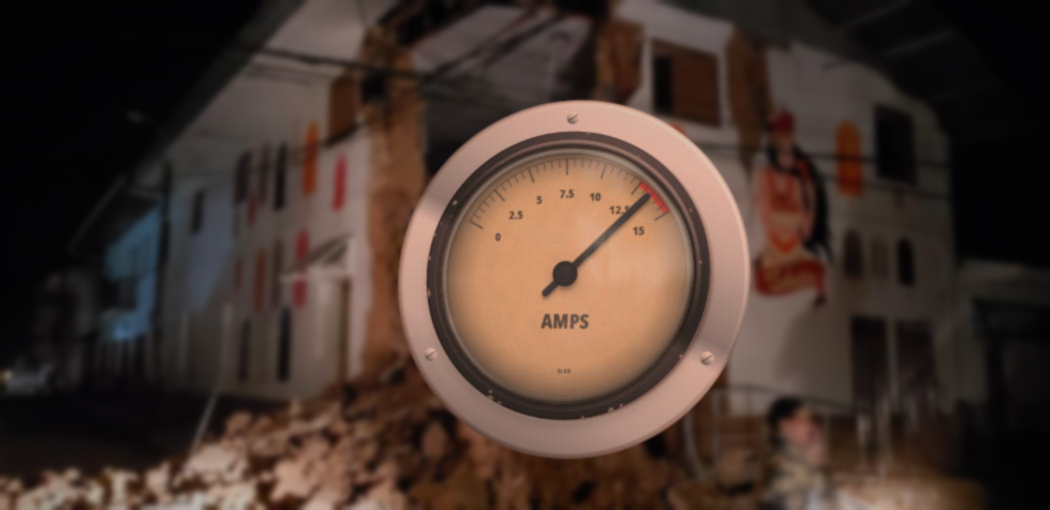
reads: 13.5
